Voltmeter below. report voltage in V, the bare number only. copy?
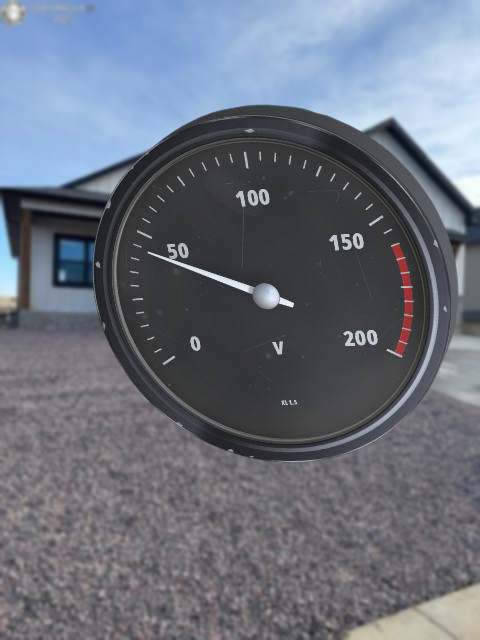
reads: 45
